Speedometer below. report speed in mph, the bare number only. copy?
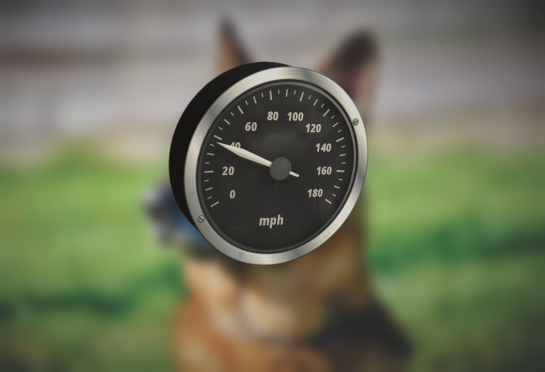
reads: 37.5
